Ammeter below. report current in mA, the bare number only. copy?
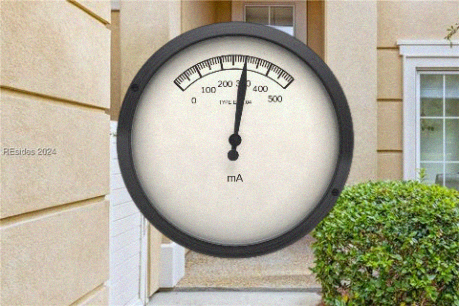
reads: 300
